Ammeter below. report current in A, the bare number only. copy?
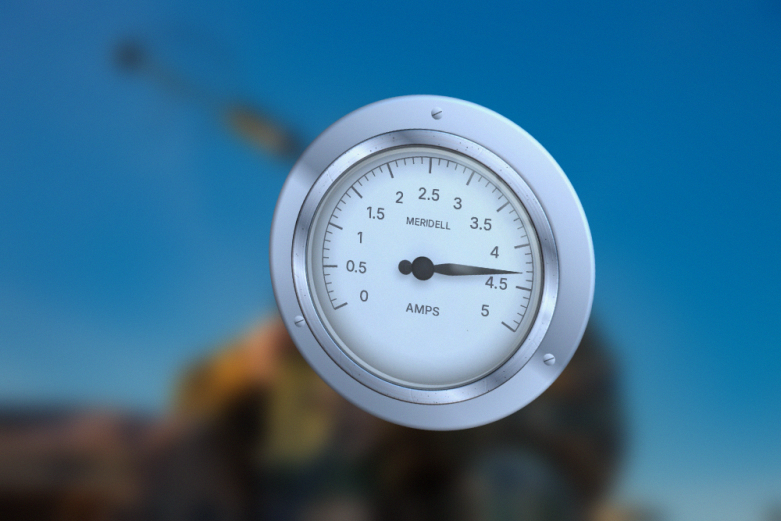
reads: 4.3
